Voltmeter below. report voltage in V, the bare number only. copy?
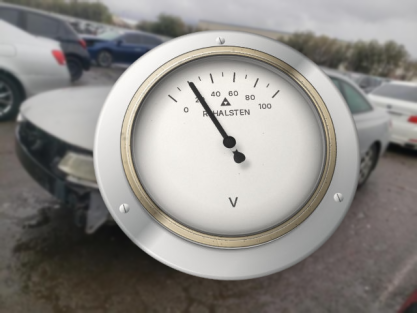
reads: 20
